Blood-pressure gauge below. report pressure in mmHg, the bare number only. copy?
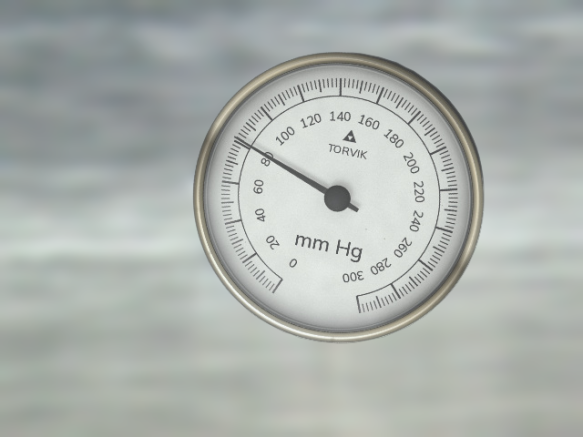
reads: 82
